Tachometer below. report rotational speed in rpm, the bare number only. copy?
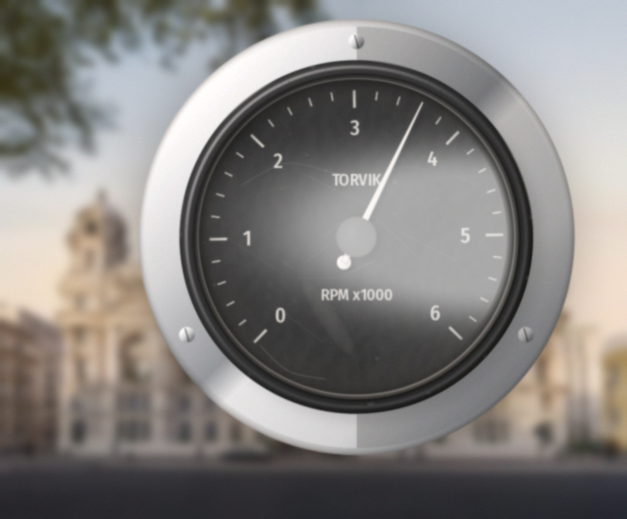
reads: 3600
